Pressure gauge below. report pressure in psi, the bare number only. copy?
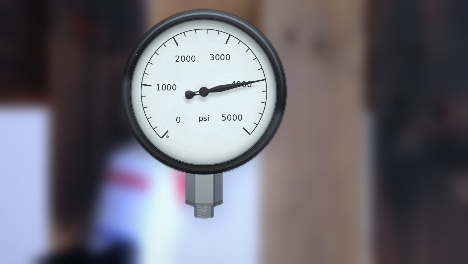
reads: 4000
